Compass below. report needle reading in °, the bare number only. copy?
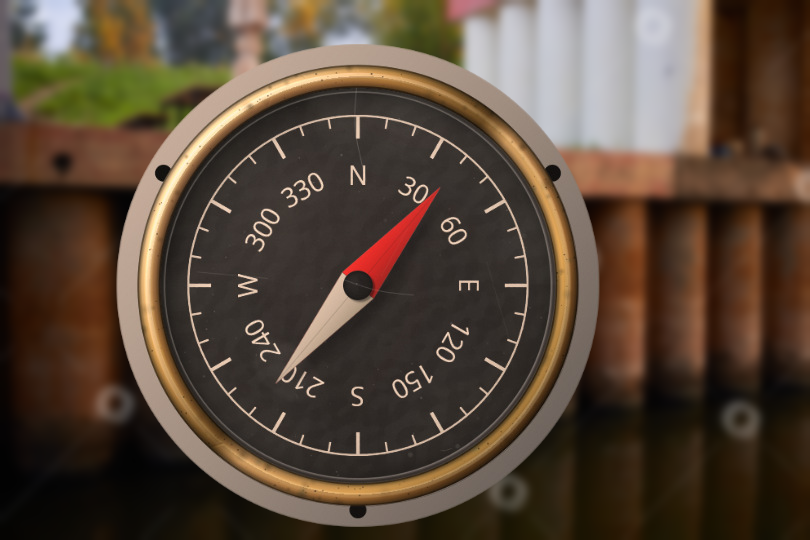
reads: 40
